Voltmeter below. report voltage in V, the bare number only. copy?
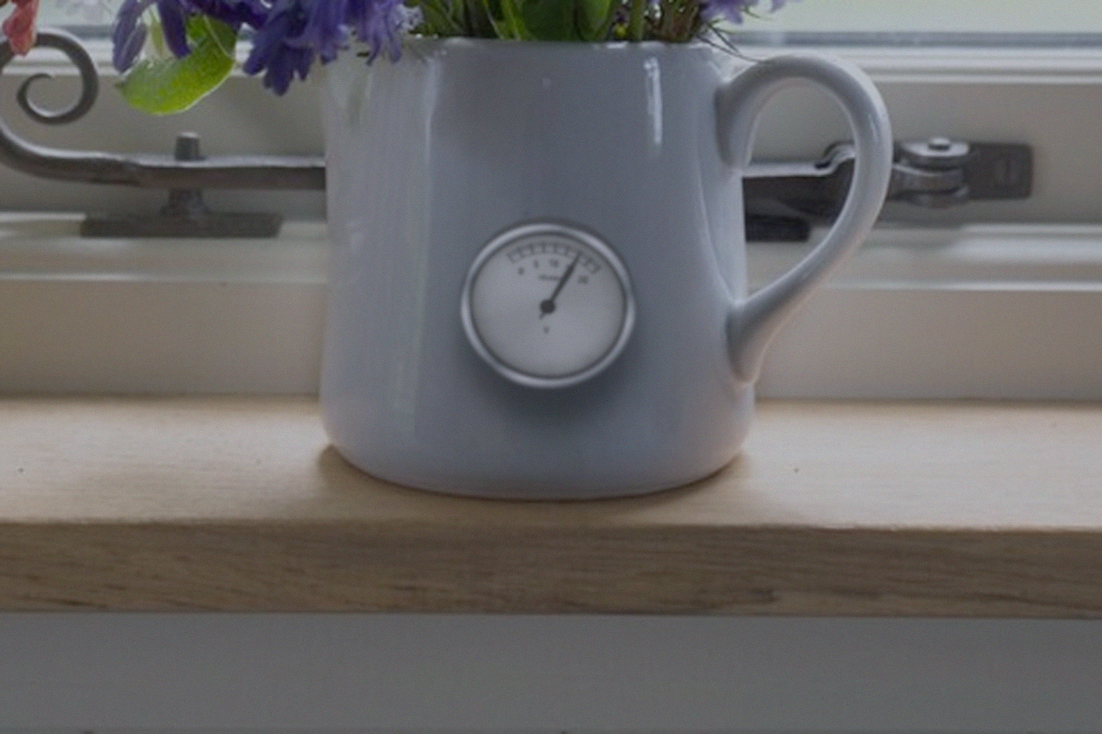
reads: 15
